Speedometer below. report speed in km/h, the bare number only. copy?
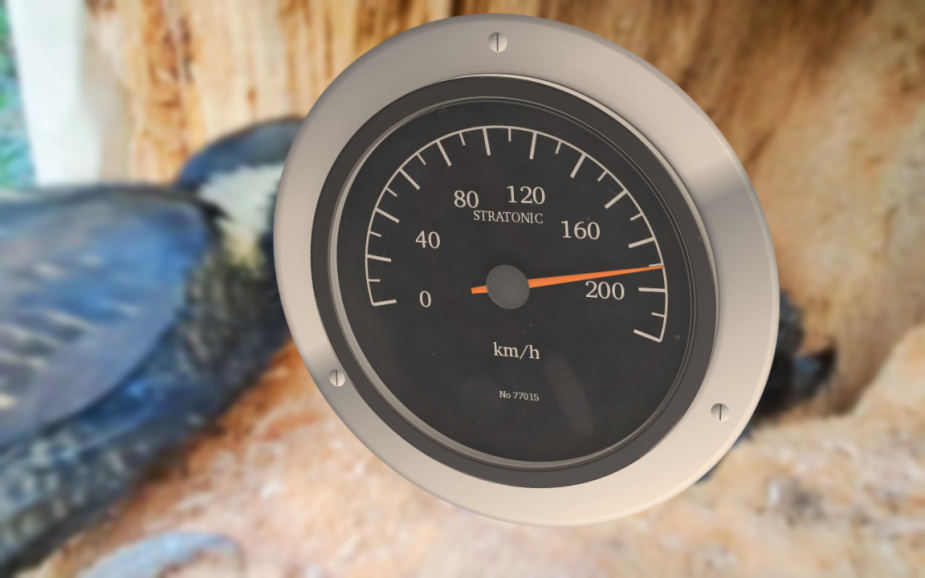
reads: 190
